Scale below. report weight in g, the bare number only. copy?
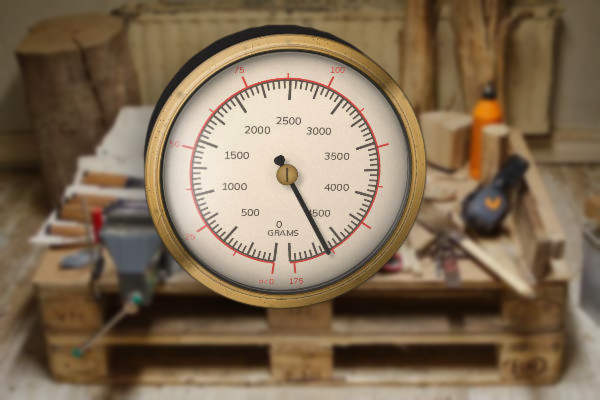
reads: 4650
